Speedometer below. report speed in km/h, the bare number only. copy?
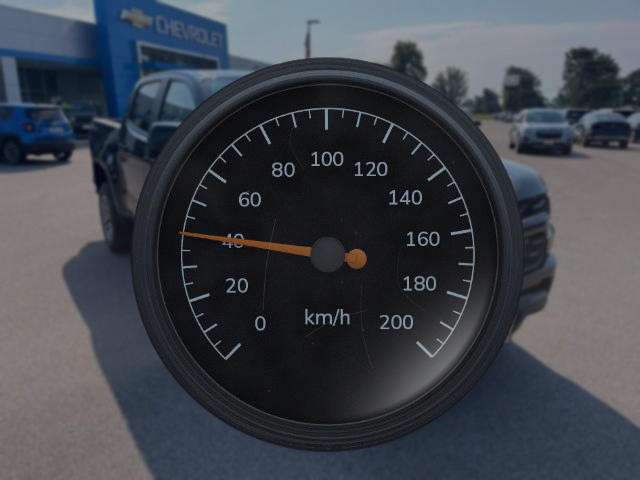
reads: 40
